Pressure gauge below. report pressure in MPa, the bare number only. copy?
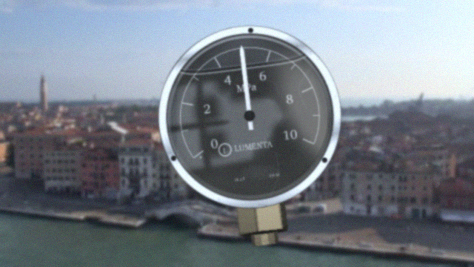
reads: 5
